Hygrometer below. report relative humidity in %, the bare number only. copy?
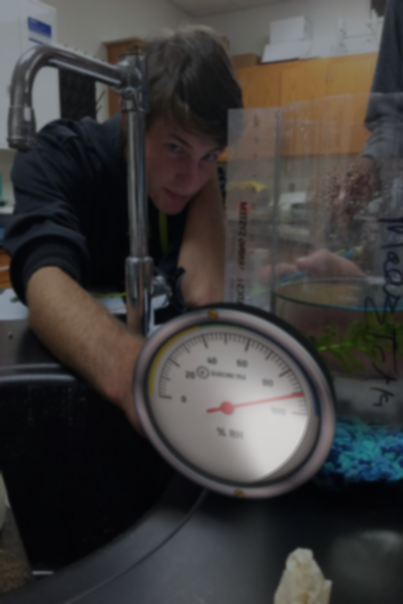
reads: 90
